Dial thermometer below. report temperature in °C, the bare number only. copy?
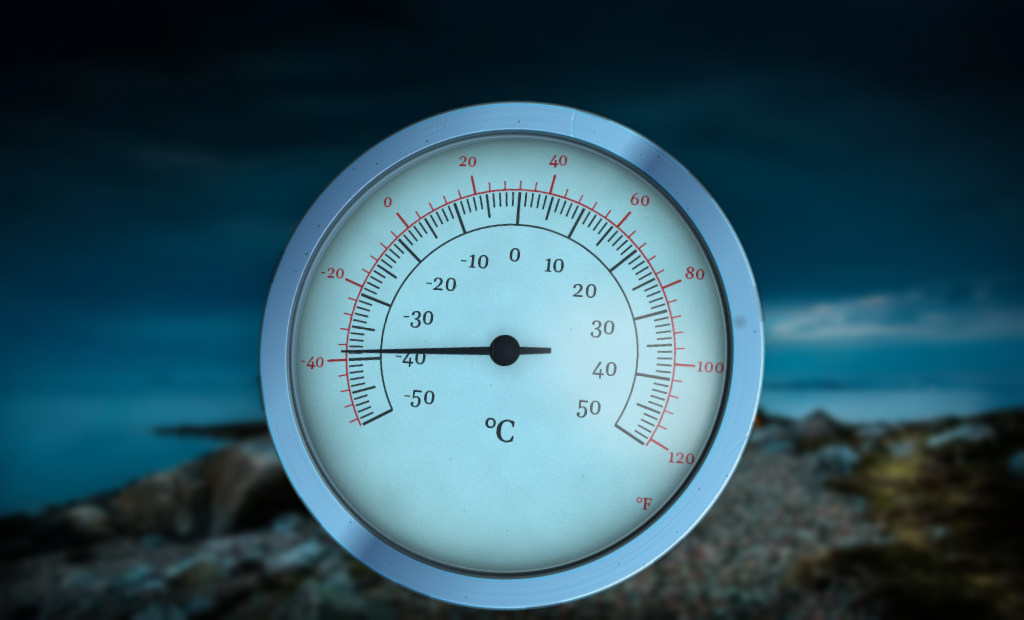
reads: -39
